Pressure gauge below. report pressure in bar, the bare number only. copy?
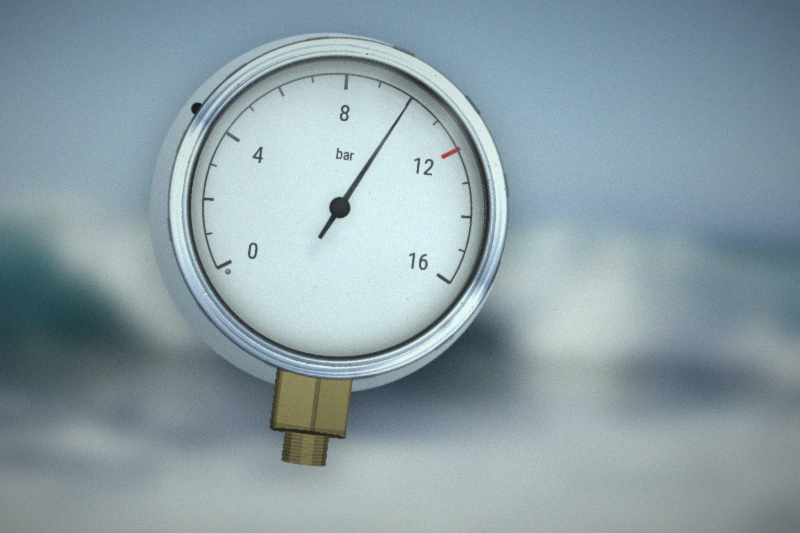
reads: 10
